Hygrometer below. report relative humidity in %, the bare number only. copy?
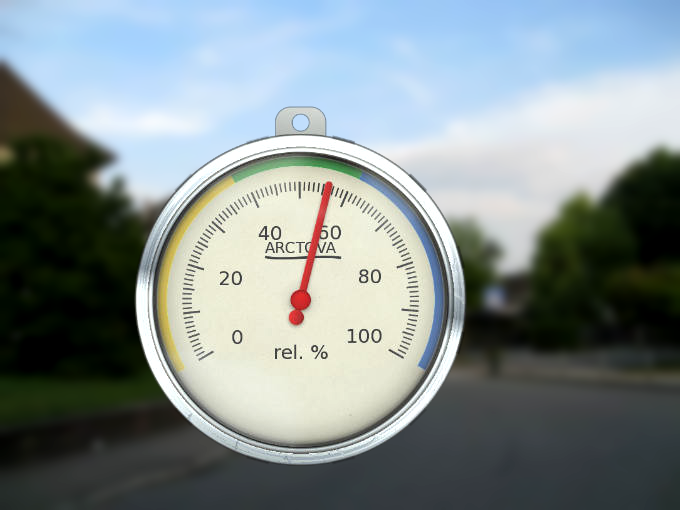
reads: 56
